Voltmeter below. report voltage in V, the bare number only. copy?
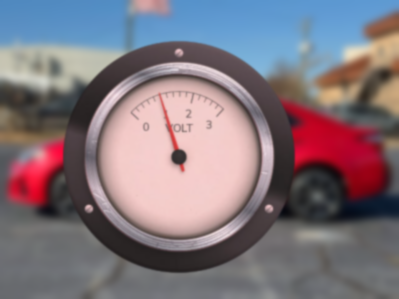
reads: 1
